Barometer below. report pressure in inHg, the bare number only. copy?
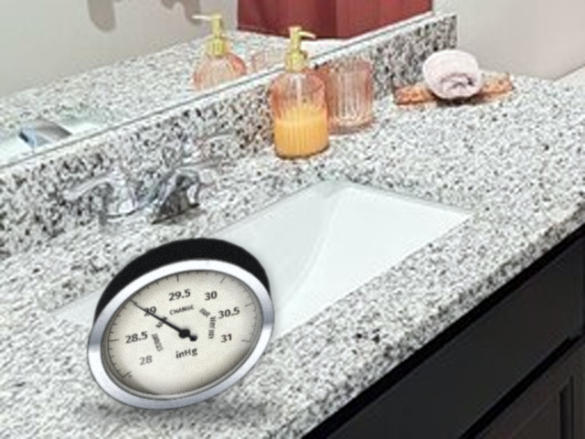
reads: 29
